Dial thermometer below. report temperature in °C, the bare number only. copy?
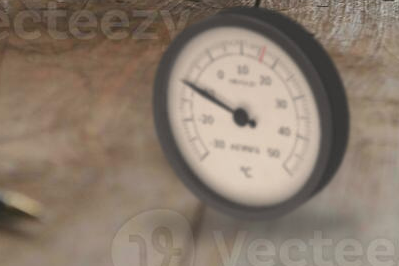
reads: -10
